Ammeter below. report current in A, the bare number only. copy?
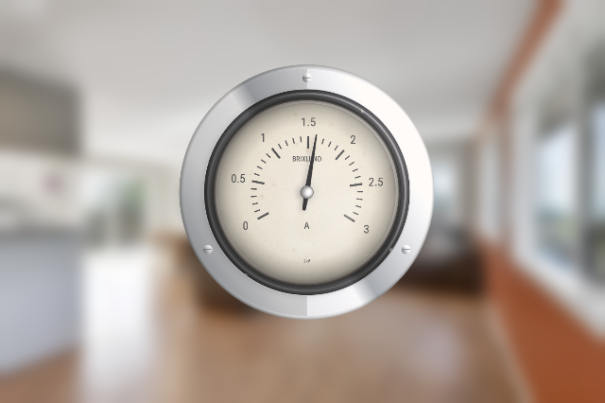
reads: 1.6
